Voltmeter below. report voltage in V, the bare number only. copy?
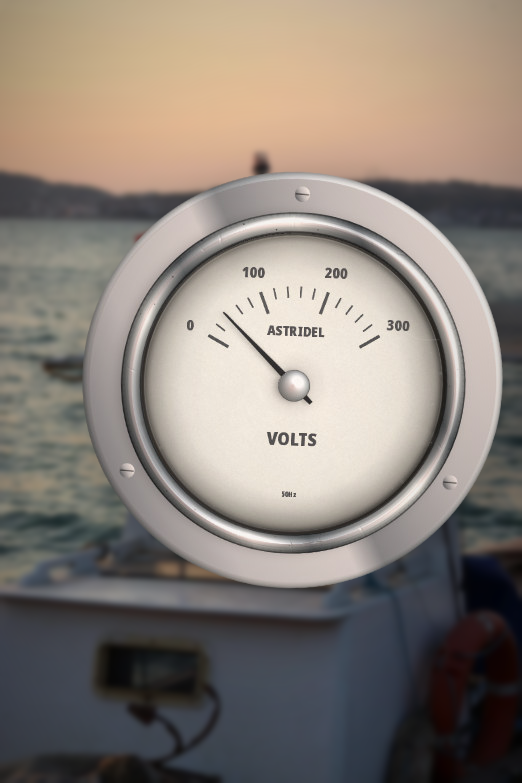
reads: 40
